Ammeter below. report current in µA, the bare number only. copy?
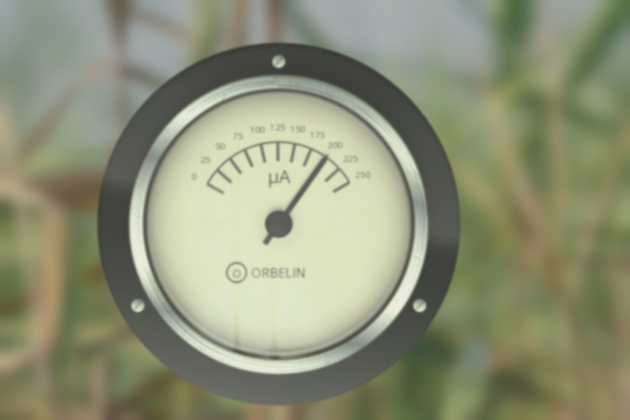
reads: 200
